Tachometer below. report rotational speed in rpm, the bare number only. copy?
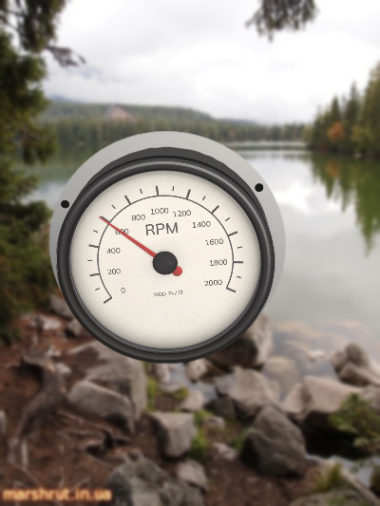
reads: 600
